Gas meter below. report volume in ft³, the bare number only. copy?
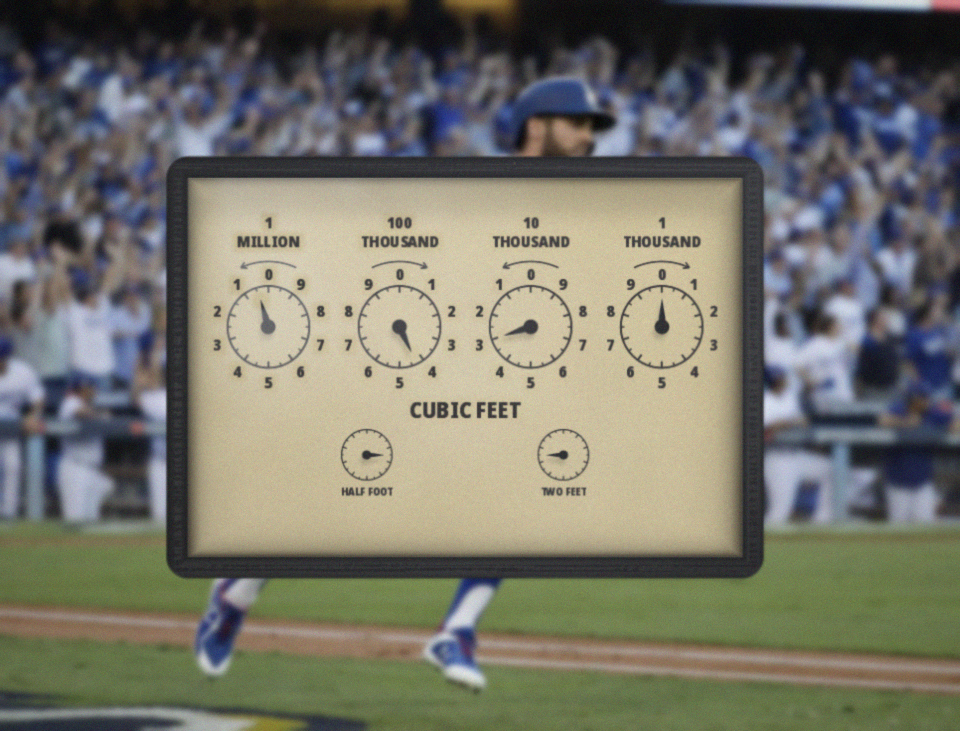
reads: 43000
